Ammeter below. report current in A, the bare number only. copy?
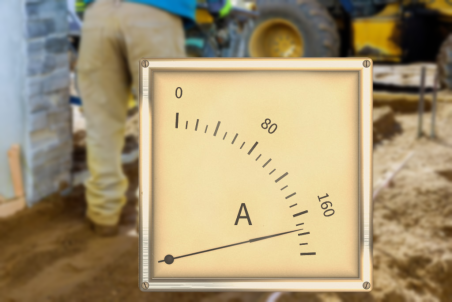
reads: 175
